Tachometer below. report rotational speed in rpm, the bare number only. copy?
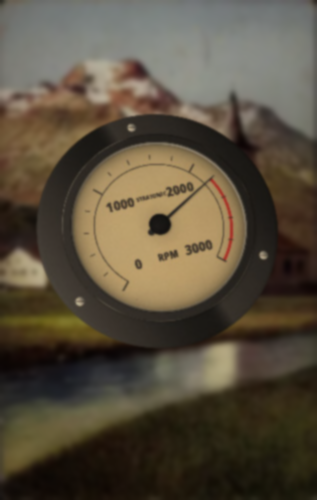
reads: 2200
